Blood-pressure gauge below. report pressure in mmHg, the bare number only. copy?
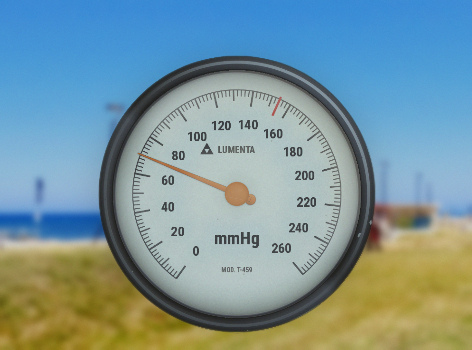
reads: 70
